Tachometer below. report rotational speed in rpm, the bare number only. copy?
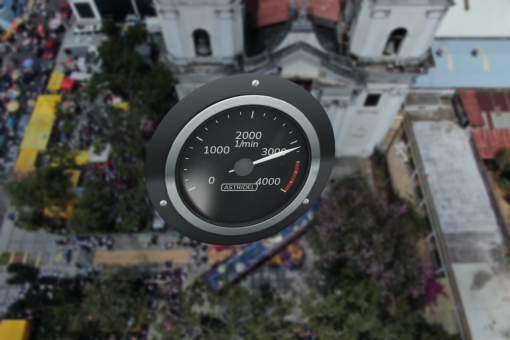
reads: 3100
